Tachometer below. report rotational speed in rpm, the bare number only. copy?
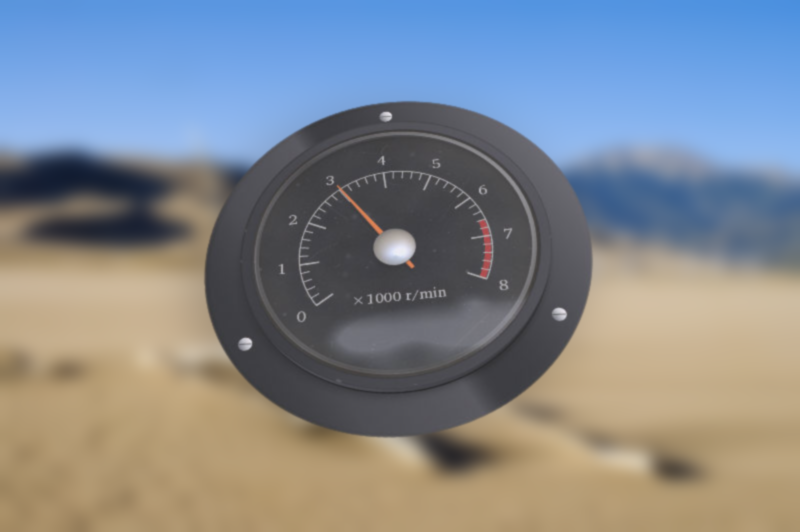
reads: 3000
